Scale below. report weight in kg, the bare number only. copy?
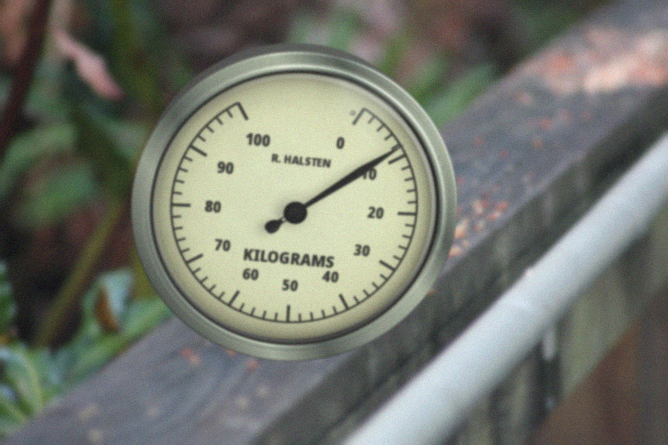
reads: 8
